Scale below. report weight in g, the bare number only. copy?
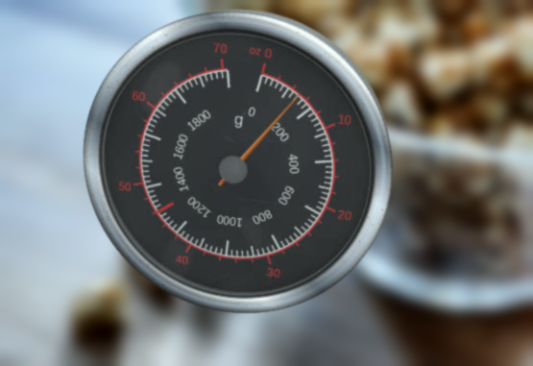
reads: 140
